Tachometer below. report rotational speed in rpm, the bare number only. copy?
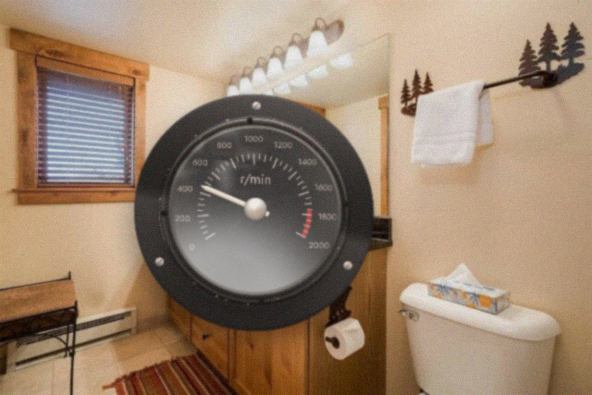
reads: 450
